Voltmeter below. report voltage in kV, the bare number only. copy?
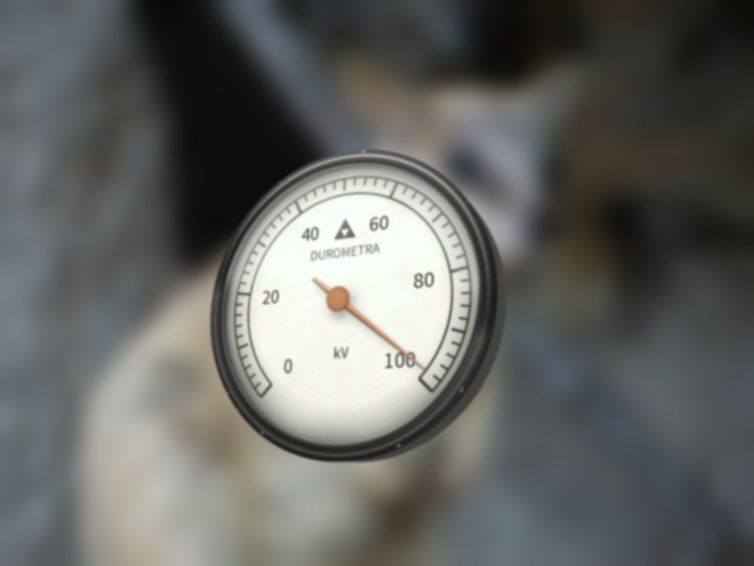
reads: 98
